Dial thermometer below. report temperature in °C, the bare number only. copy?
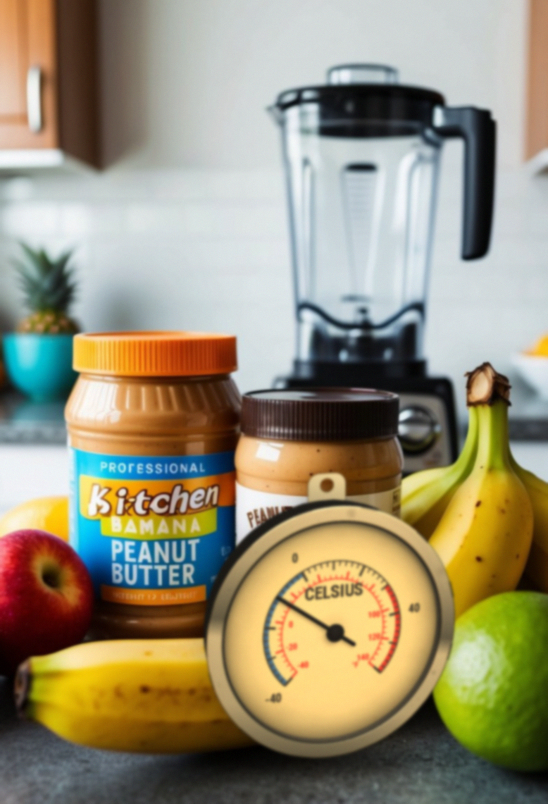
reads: -10
